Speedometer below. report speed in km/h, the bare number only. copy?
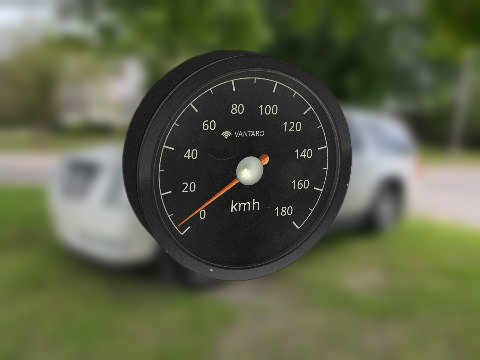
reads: 5
